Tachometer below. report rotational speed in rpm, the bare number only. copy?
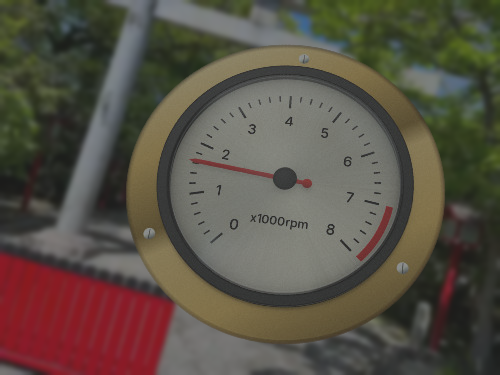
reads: 1600
